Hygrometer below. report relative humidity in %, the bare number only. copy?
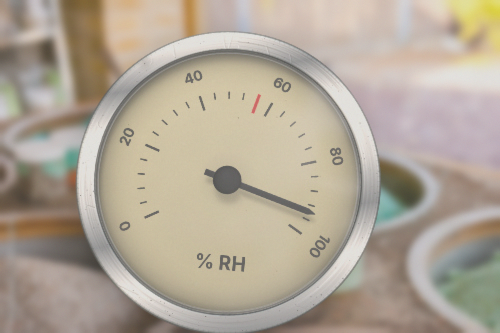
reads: 94
